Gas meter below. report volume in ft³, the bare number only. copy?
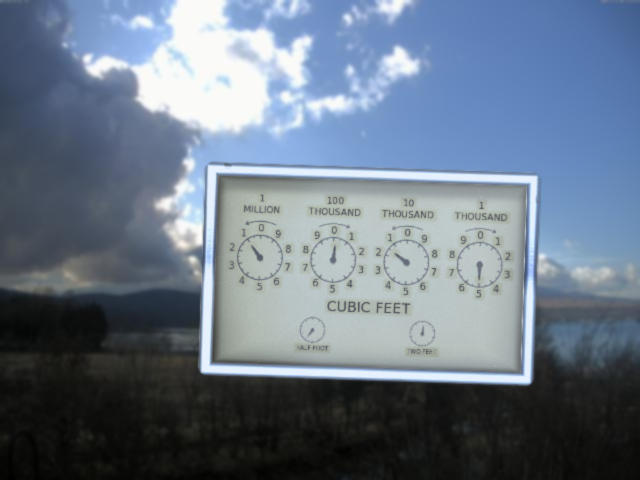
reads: 101500
